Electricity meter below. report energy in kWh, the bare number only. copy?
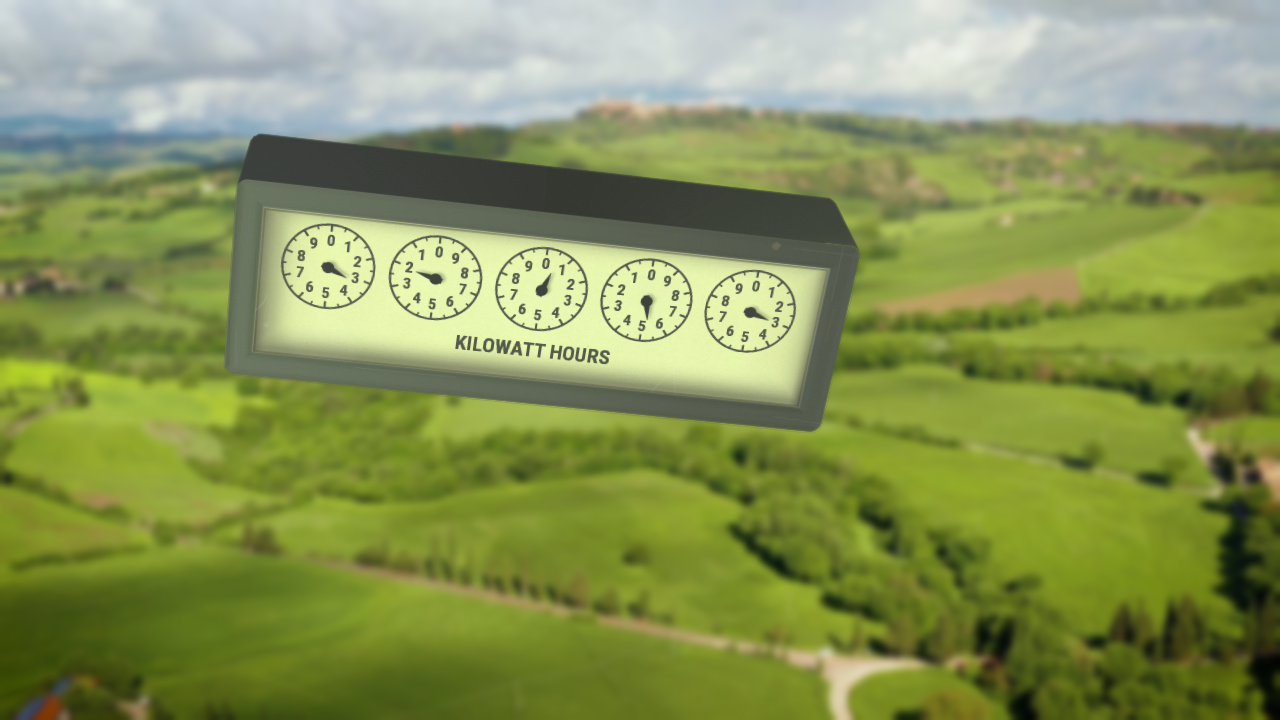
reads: 32053
